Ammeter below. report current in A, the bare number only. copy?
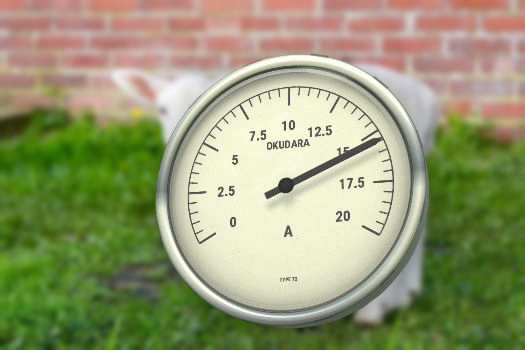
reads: 15.5
